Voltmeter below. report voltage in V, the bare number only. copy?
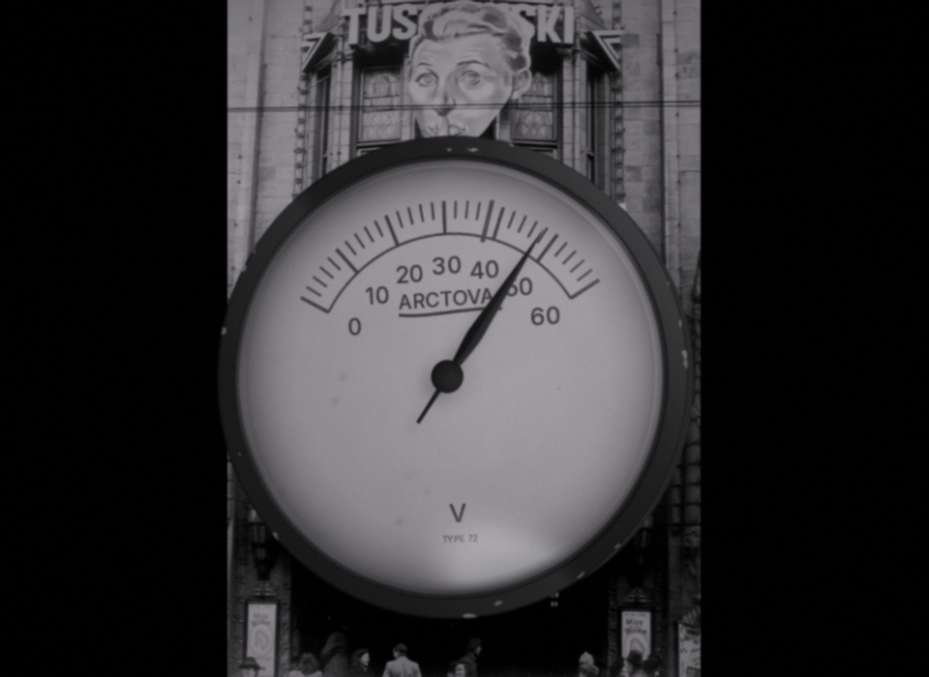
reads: 48
